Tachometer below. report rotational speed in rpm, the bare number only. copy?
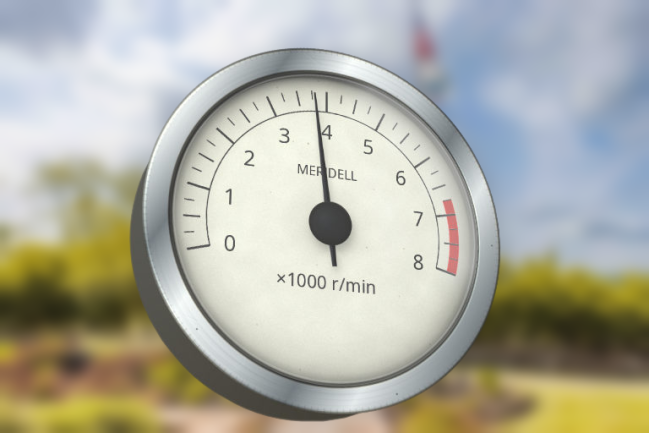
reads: 3750
